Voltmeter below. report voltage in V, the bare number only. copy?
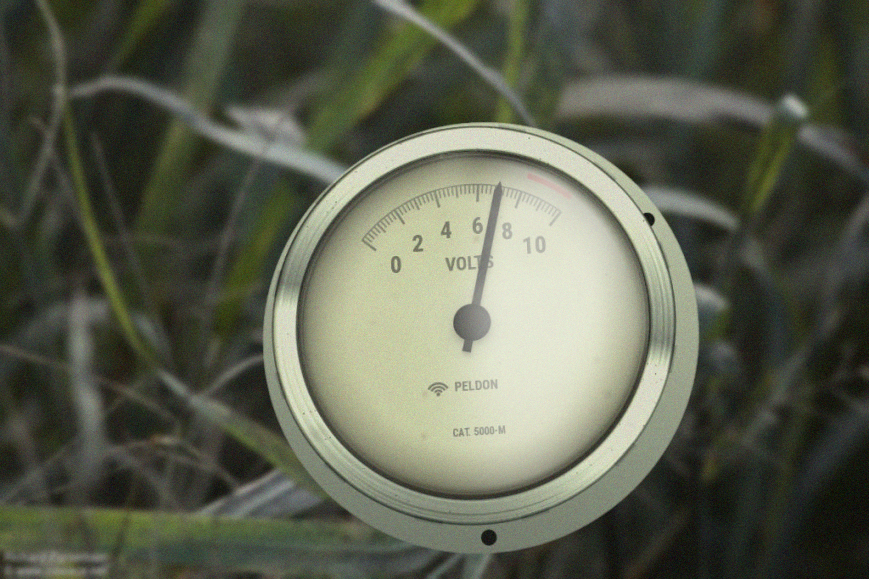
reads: 7
